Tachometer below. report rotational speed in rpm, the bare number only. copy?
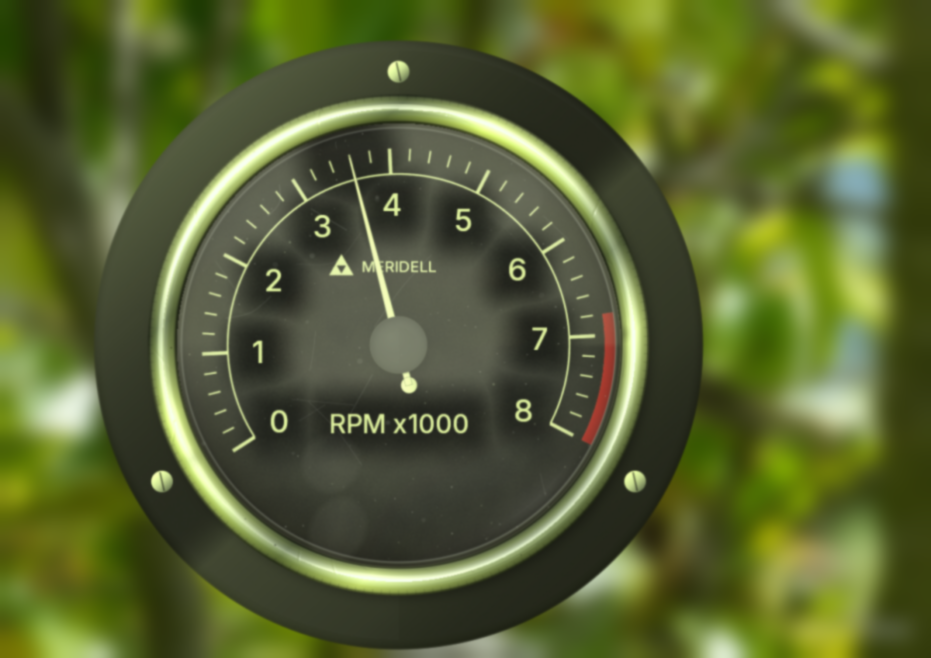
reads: 3600
